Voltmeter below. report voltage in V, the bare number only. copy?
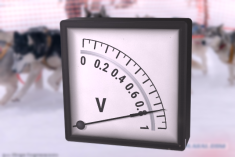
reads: 0.85
